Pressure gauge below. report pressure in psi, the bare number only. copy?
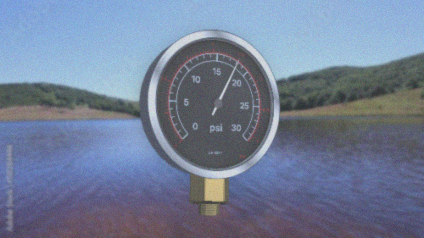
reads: 18
